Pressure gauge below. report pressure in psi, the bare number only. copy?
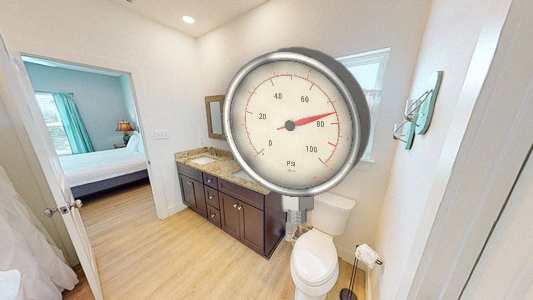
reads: 75
